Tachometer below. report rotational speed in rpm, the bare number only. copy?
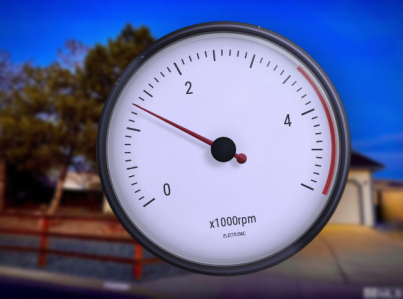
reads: 1300
